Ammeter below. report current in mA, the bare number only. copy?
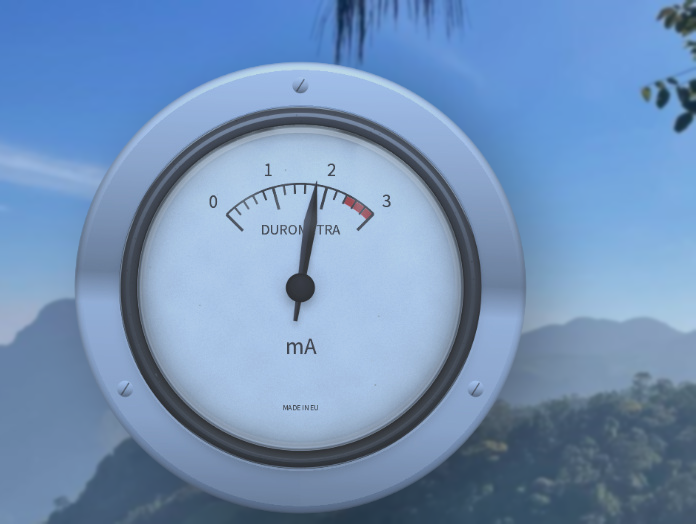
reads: 1.8
